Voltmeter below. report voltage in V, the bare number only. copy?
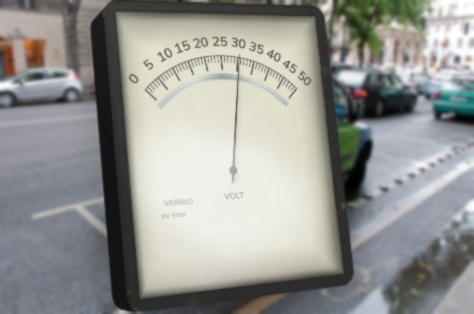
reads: 30
